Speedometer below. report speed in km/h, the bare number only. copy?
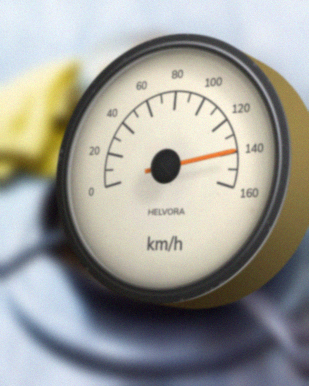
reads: 140
